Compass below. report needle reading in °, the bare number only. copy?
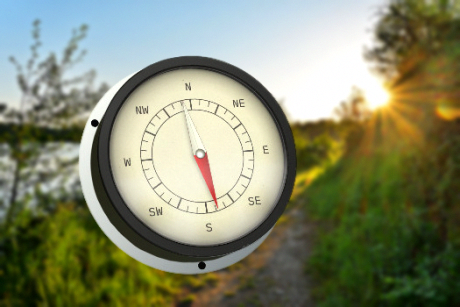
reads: 170
